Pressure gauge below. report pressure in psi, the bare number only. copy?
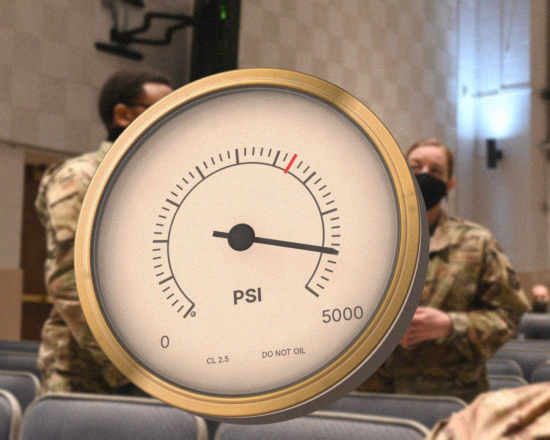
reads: 4500
